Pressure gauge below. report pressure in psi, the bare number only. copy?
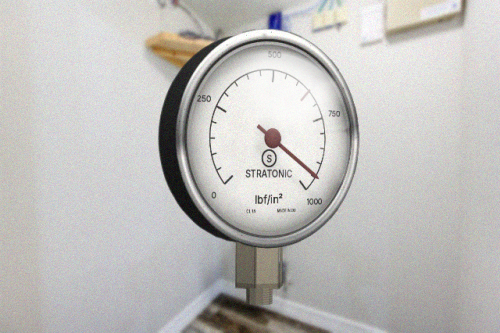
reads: 950
